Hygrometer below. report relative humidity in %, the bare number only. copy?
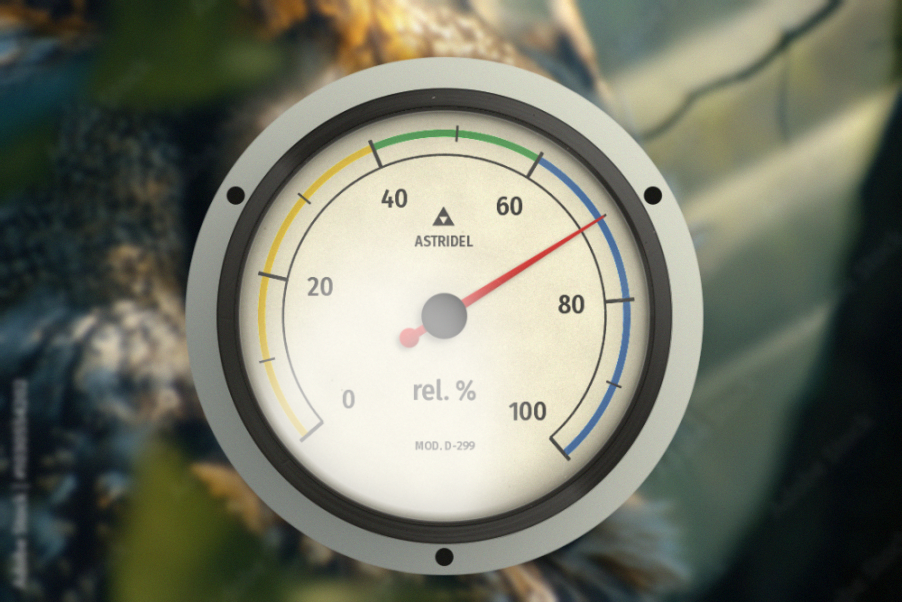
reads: 70
